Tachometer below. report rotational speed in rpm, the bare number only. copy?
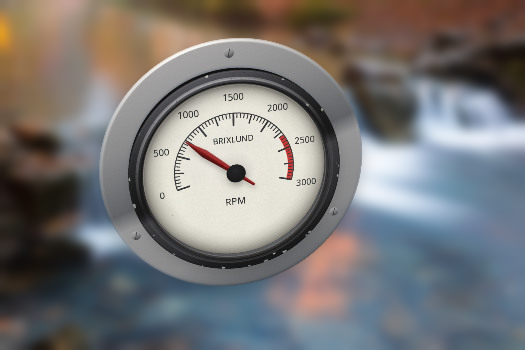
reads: 750
